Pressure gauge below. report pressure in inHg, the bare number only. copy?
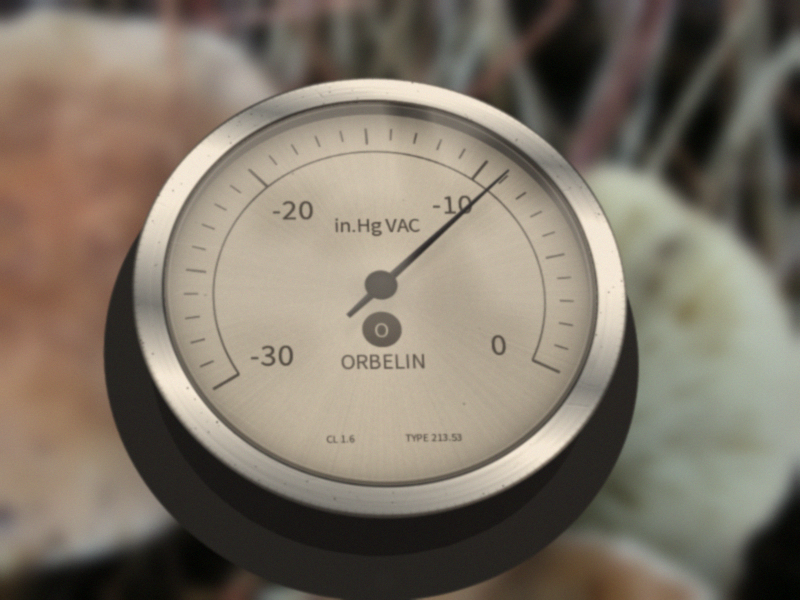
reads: -9
